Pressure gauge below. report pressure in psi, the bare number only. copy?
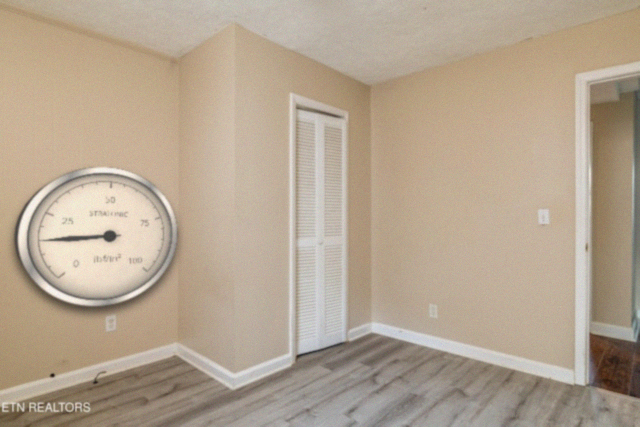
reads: 15
